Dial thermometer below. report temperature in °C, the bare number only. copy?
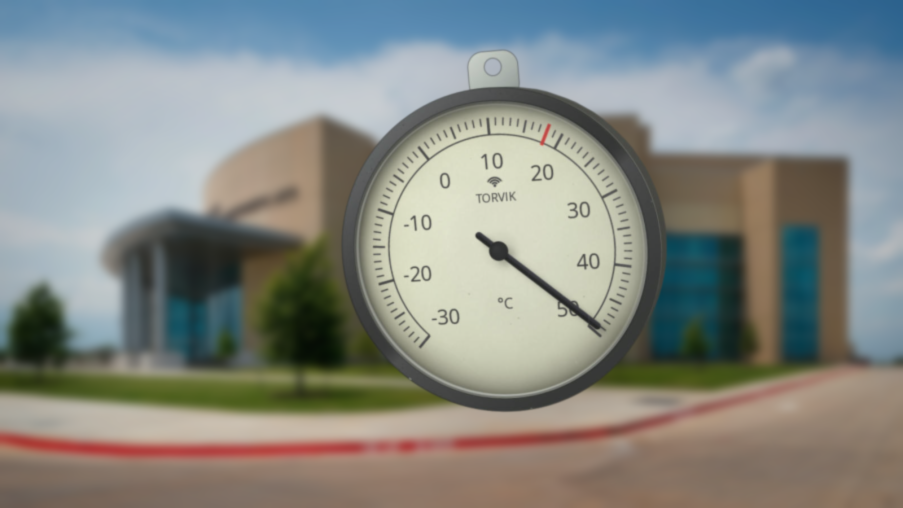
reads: 49
